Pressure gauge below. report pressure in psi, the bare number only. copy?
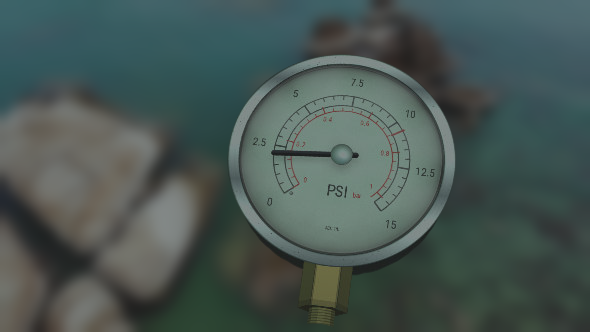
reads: 2
